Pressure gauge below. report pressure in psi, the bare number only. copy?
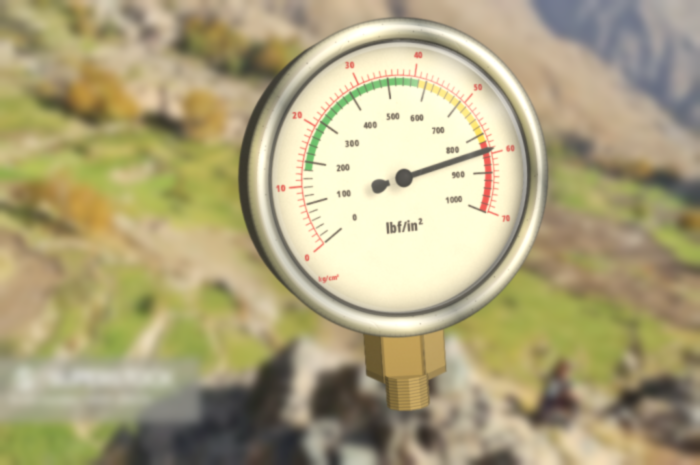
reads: 840
